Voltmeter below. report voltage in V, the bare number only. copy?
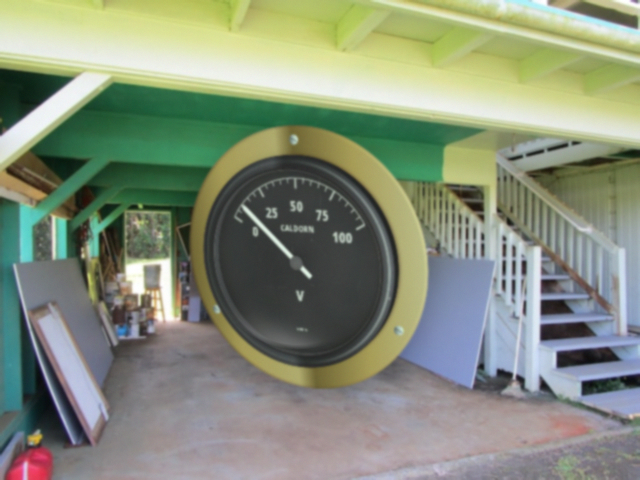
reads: 10
